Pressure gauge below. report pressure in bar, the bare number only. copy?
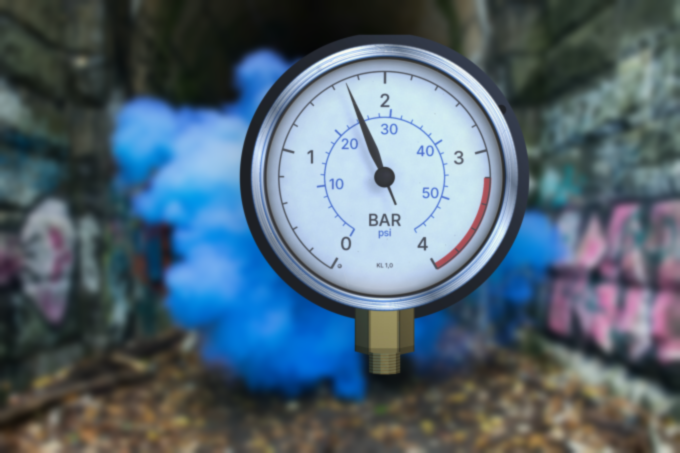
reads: 1.7
